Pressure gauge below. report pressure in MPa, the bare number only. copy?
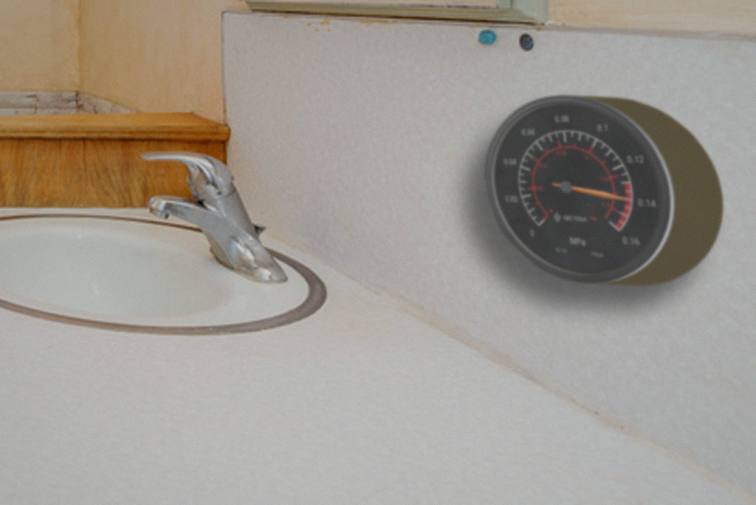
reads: 0.14
